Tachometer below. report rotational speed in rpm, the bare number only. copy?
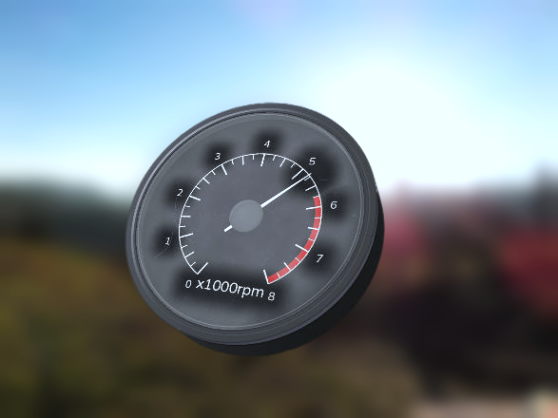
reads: 5250
